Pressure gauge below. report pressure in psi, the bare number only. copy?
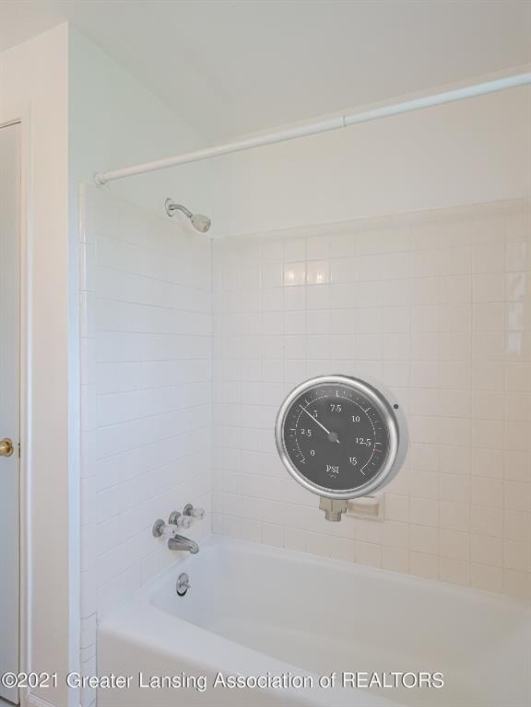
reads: 4.5
